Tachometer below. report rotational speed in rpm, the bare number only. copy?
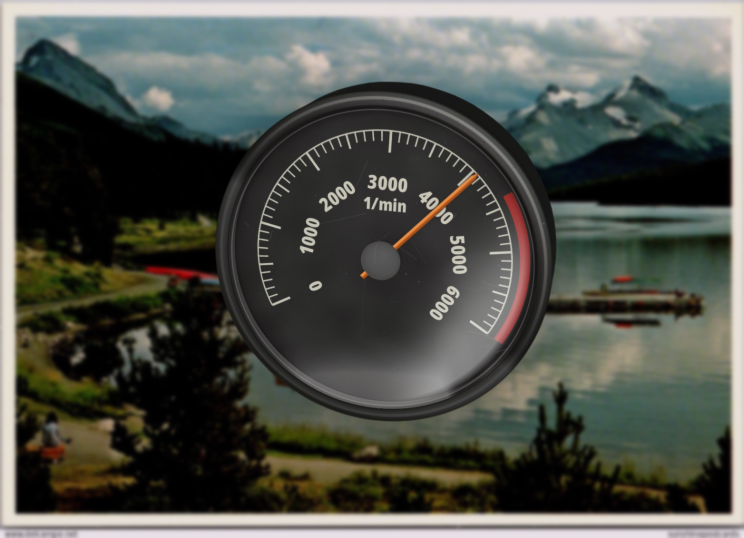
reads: 4050
